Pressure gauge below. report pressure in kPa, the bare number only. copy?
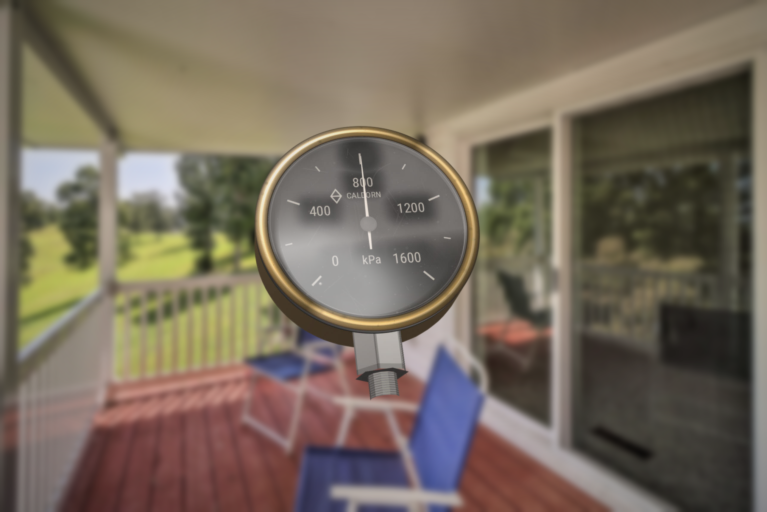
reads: 800
